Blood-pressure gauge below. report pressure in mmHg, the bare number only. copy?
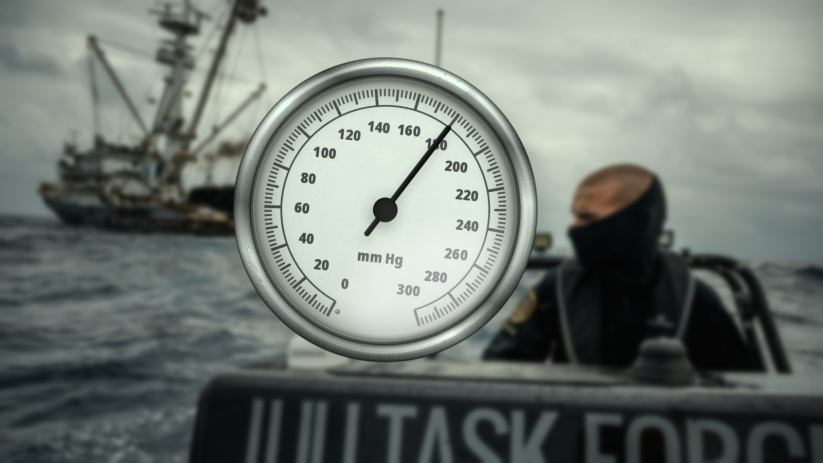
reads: 180
